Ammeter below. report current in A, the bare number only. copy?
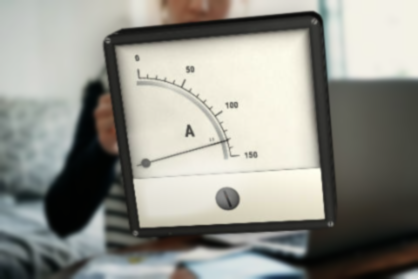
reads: 130
